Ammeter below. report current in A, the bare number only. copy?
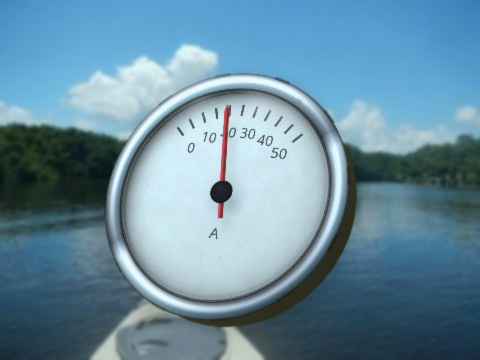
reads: 20
